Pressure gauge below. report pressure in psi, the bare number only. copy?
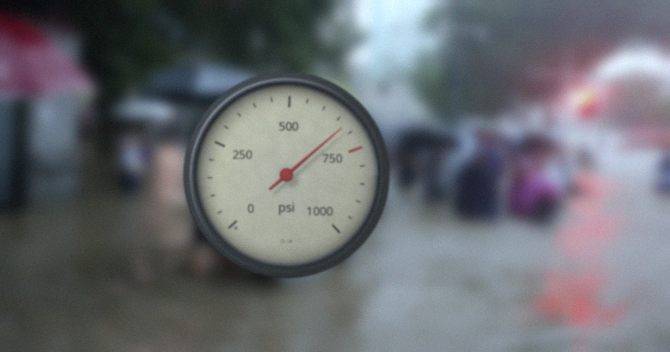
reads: 675
